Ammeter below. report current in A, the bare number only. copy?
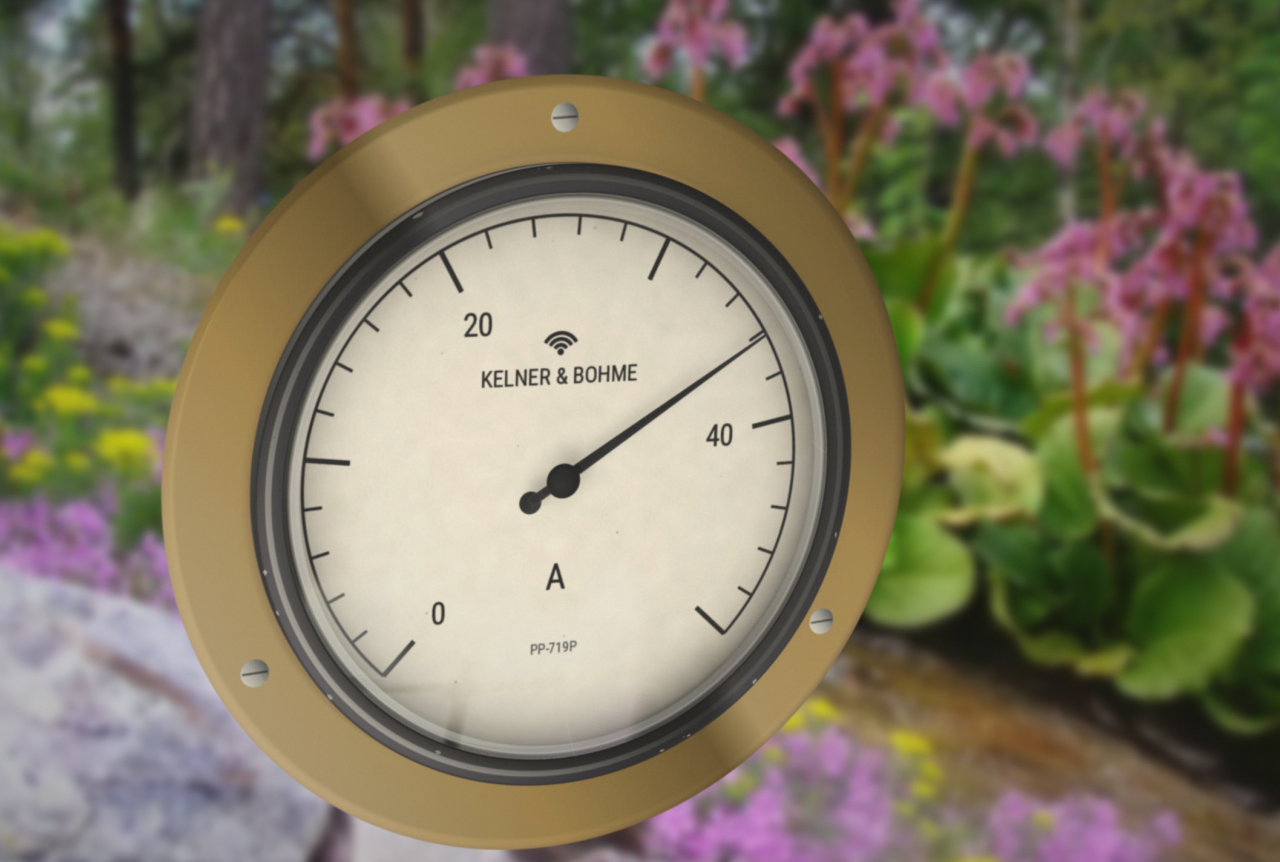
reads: 36
